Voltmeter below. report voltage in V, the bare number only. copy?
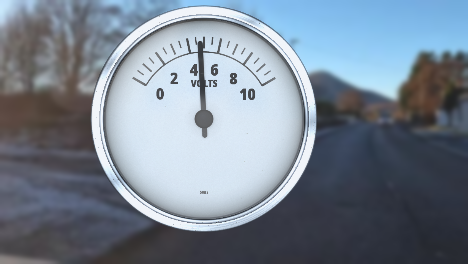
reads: 4.75
